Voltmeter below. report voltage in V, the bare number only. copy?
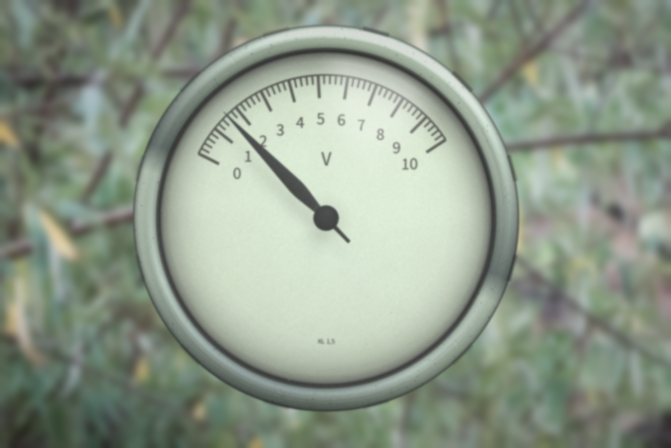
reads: 1.6
